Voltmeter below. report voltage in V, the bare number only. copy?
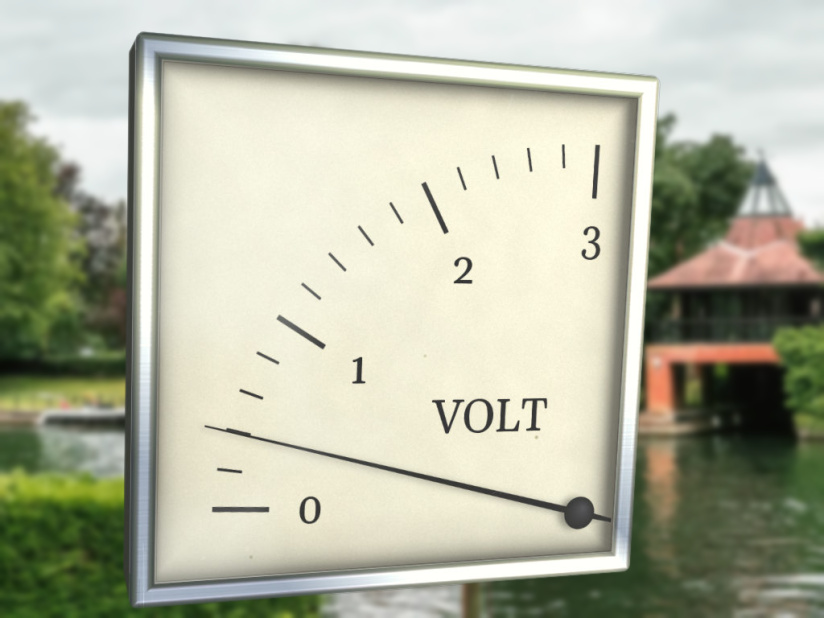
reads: 0.4
